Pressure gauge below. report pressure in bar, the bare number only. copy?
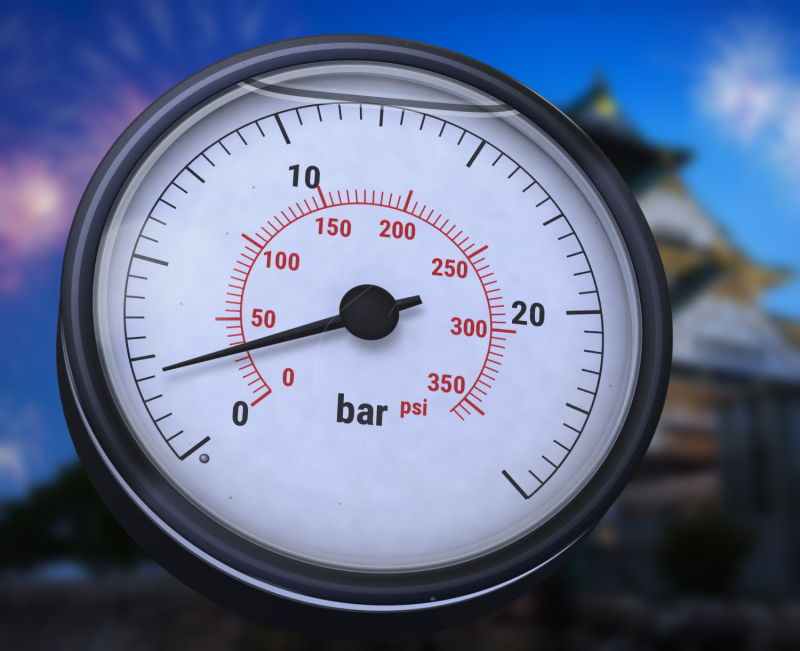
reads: 2
